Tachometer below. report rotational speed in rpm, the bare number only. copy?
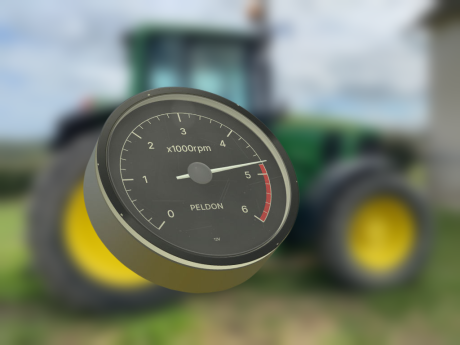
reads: 4800
